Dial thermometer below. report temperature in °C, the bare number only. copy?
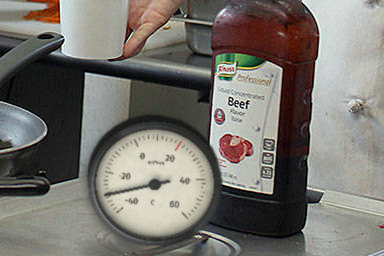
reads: -30
